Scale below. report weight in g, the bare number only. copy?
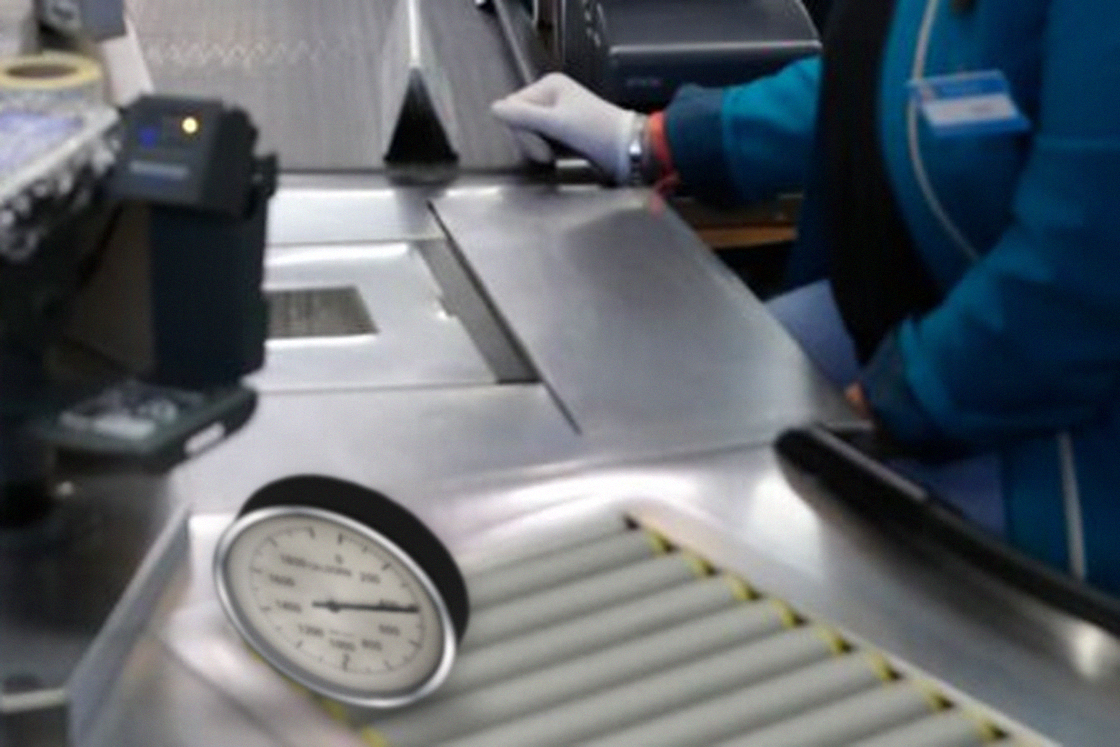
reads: 400
